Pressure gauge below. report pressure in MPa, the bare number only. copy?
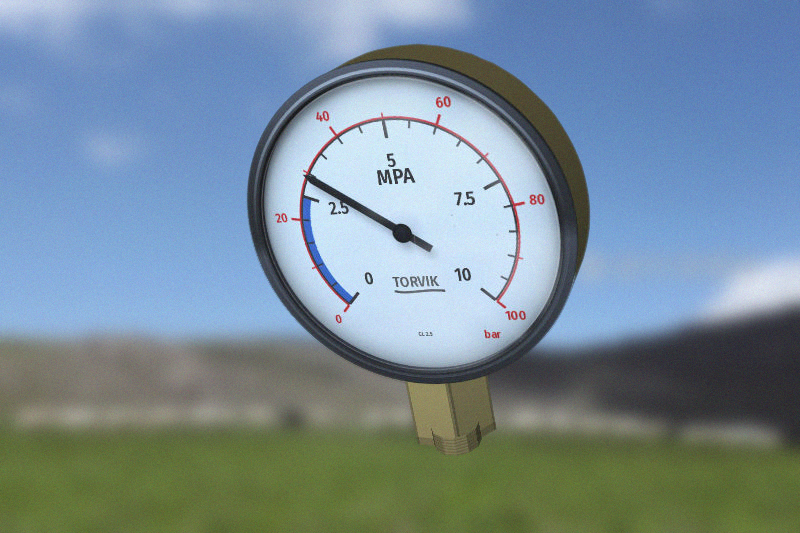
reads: 3
